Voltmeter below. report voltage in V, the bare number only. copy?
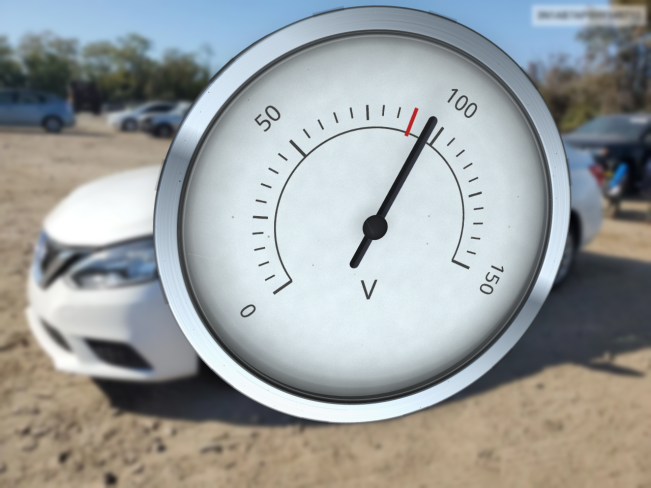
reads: 95
